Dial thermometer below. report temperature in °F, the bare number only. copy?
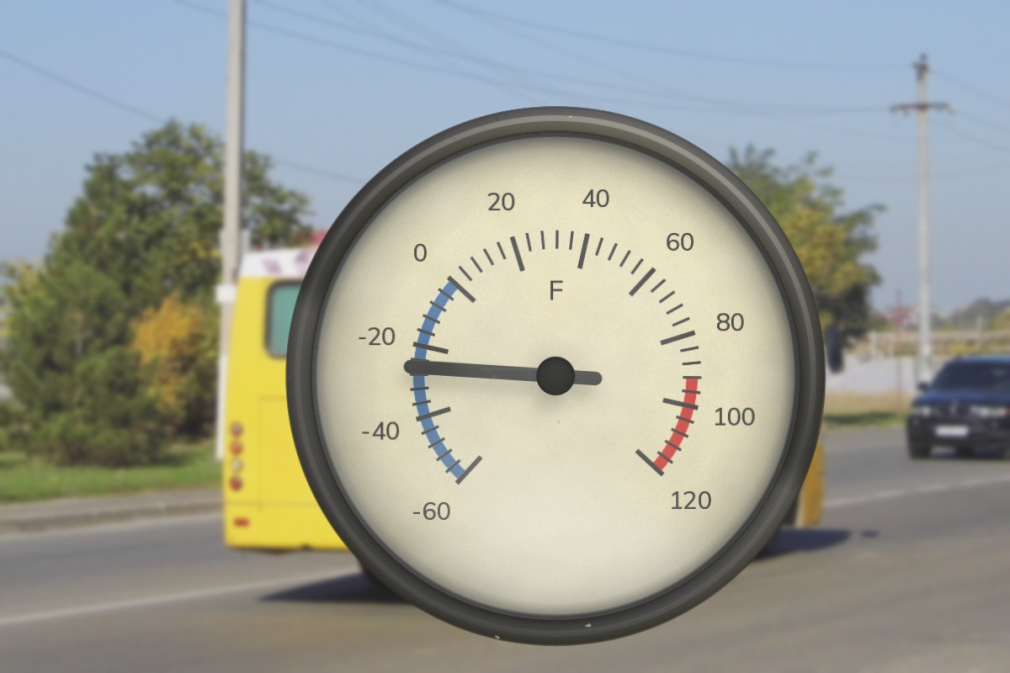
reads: -26
